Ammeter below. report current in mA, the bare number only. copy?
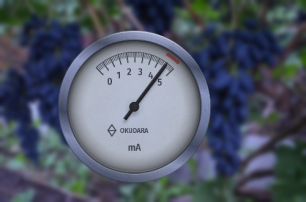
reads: 4.5
